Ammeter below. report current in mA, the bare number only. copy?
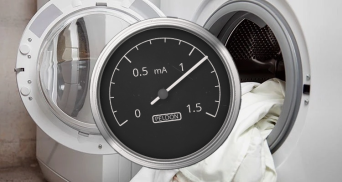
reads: 1.1
